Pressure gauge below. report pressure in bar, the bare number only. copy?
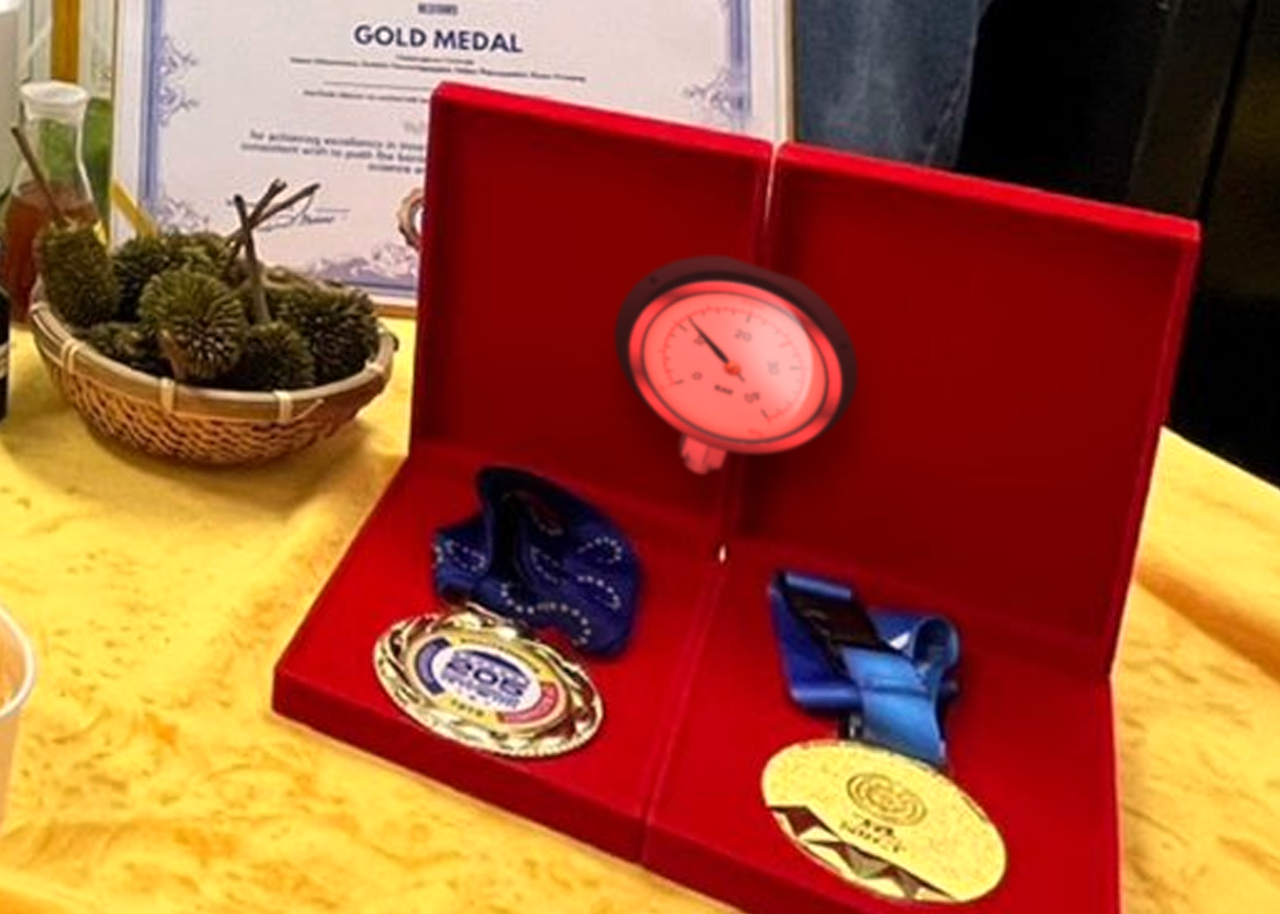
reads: 12
